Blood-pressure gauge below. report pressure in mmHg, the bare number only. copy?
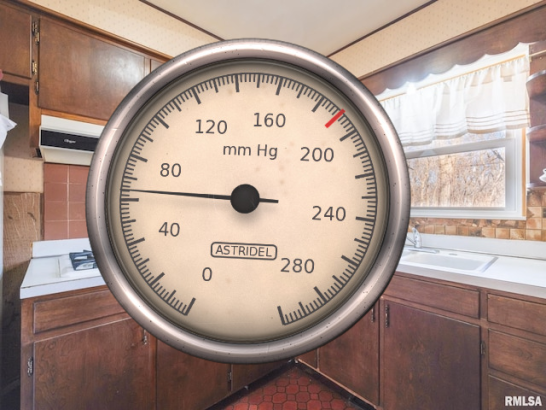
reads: 64
